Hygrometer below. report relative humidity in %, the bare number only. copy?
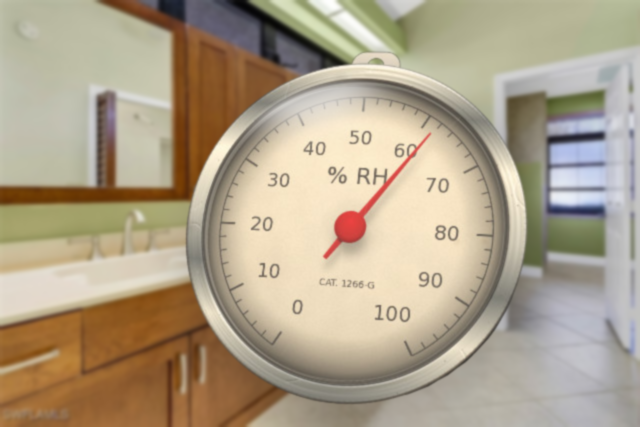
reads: 62
